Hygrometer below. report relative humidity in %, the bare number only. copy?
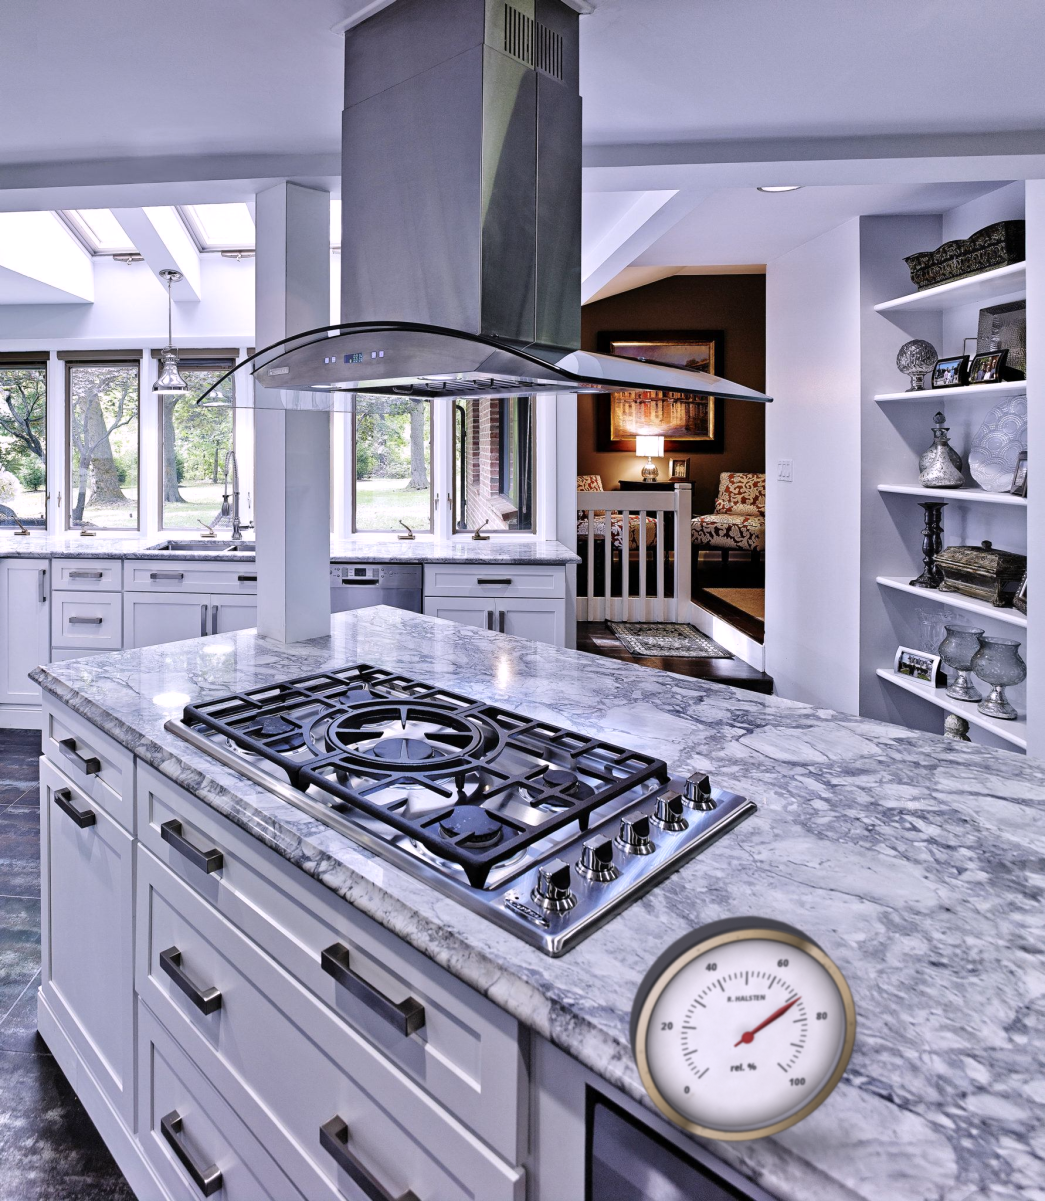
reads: 70
